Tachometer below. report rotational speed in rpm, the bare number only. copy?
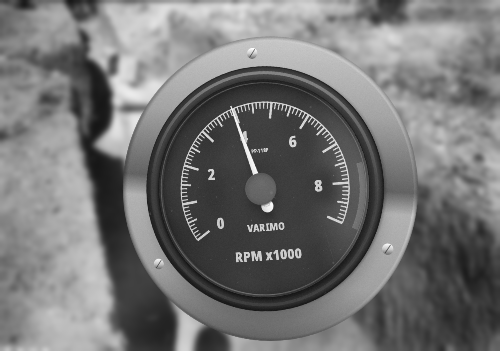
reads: 4000
